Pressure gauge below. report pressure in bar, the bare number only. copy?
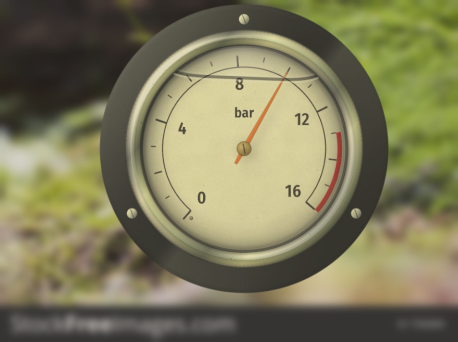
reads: 10
